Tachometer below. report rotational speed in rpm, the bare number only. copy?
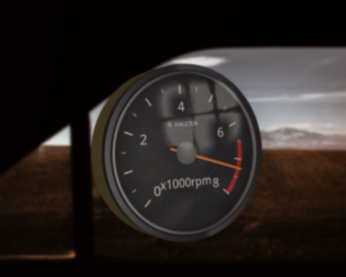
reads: 7250
